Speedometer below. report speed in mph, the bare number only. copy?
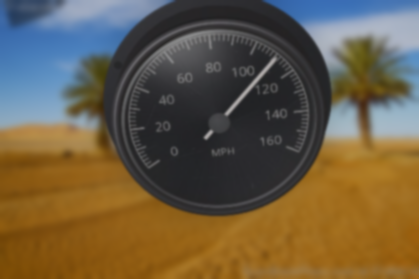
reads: 110
